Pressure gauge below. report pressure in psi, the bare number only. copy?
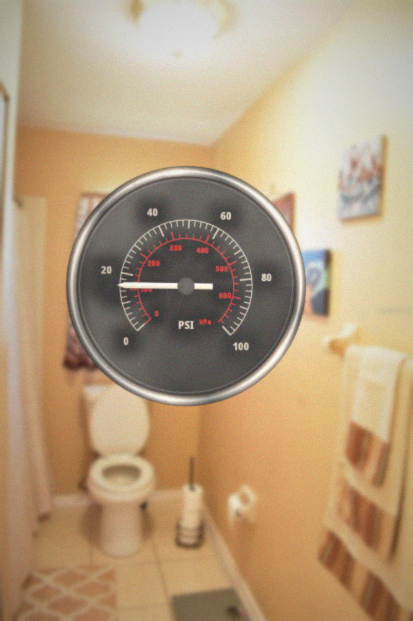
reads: 16
